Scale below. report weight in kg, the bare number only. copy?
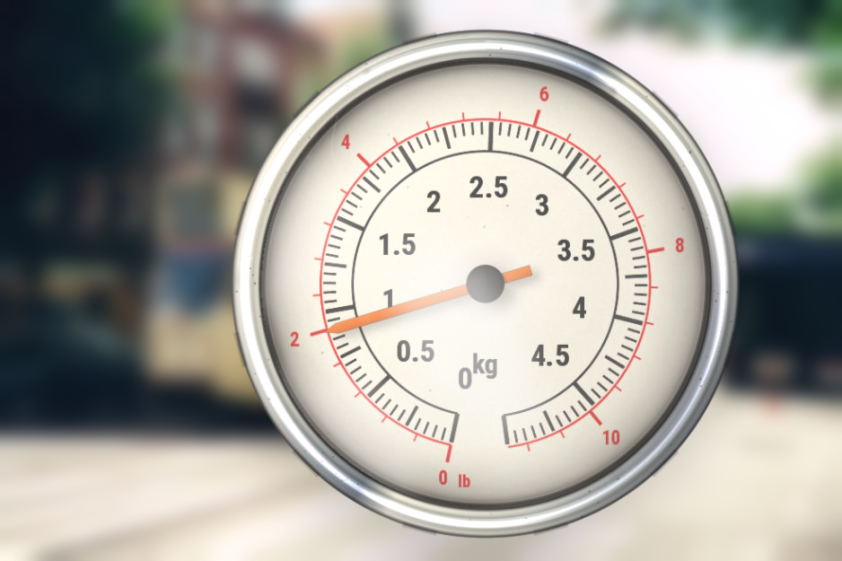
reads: 0.9
